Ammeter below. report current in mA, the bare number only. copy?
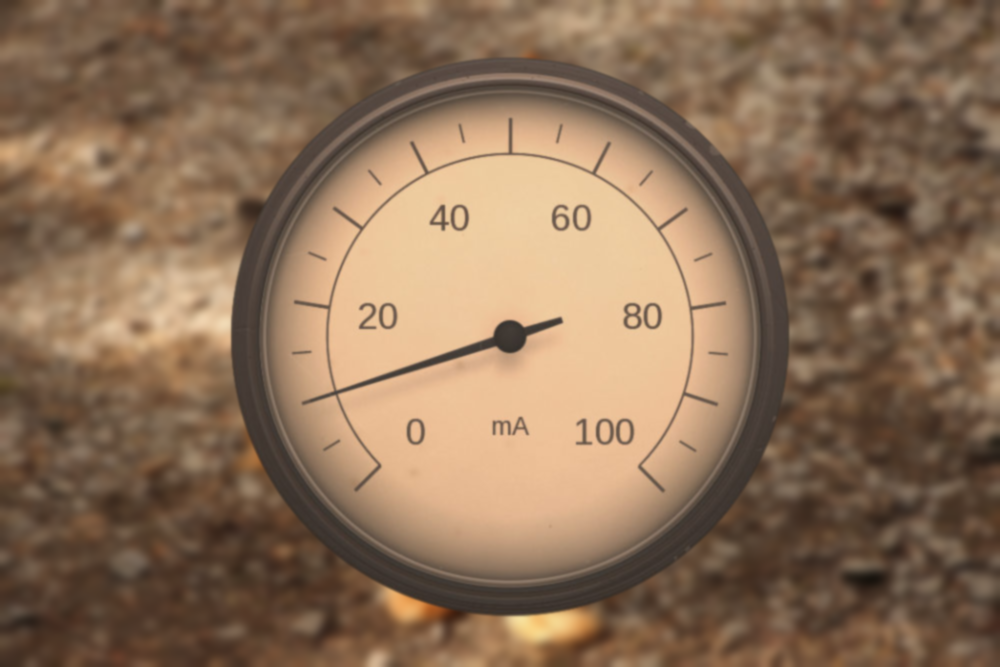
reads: 10
